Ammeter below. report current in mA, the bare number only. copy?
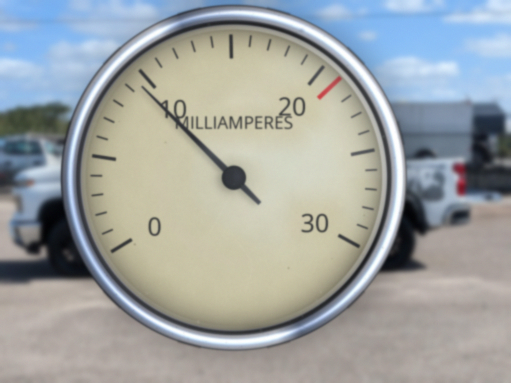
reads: 9.5
